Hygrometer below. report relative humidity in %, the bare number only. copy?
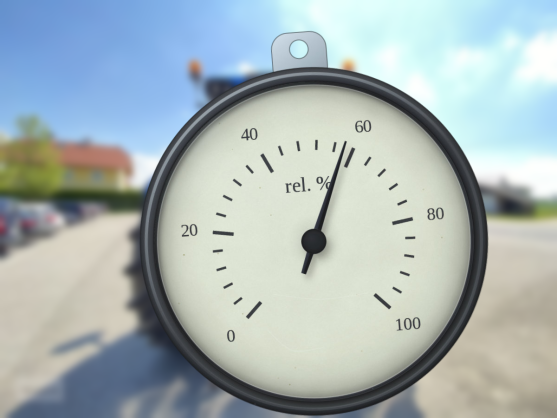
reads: 58
